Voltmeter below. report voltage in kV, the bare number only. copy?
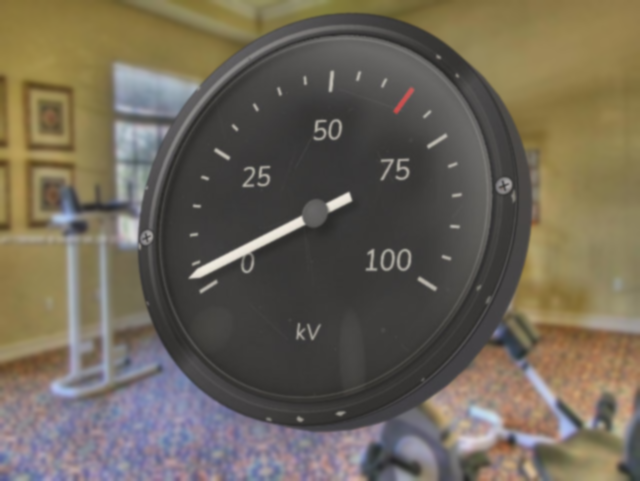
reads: 2.5
